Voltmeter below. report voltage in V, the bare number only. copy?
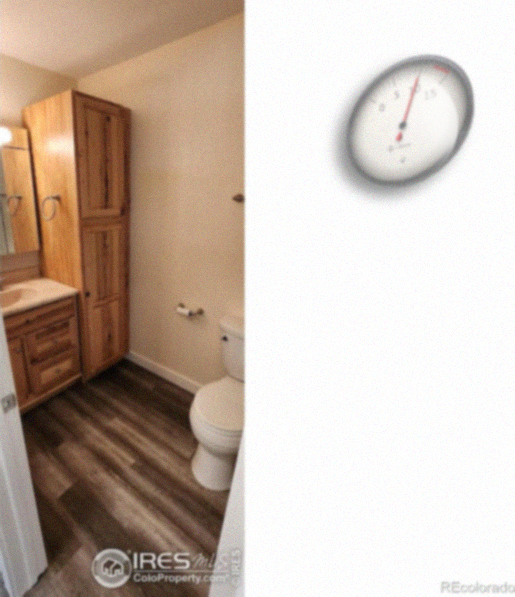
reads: 10
